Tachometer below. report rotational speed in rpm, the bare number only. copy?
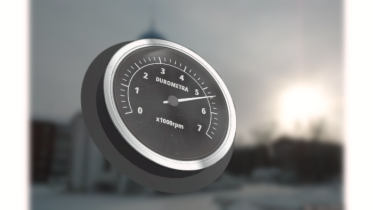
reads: 5400
